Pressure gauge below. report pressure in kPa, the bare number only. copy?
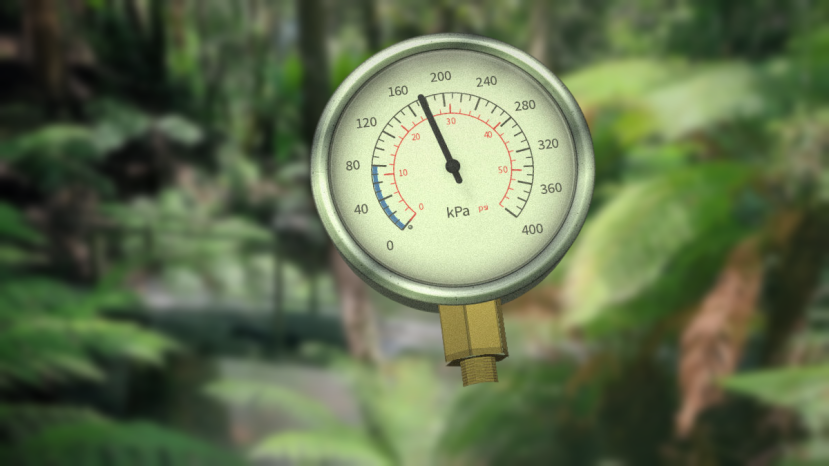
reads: 175
